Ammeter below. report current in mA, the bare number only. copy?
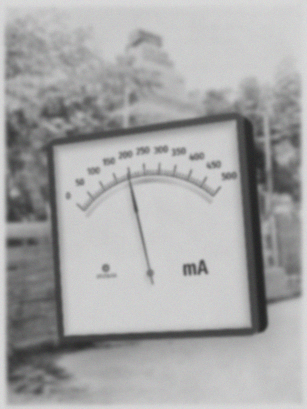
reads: 200
